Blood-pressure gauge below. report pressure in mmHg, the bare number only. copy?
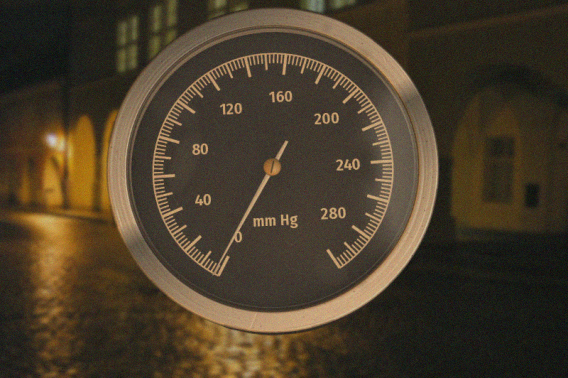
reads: 2
